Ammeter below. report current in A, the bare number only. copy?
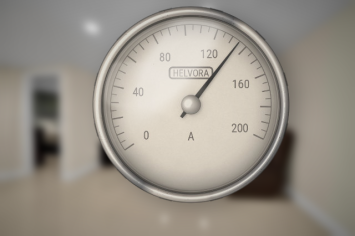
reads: 135
